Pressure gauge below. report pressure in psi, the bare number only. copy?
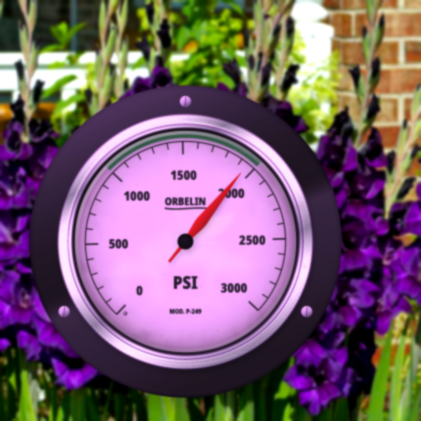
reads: 1950
